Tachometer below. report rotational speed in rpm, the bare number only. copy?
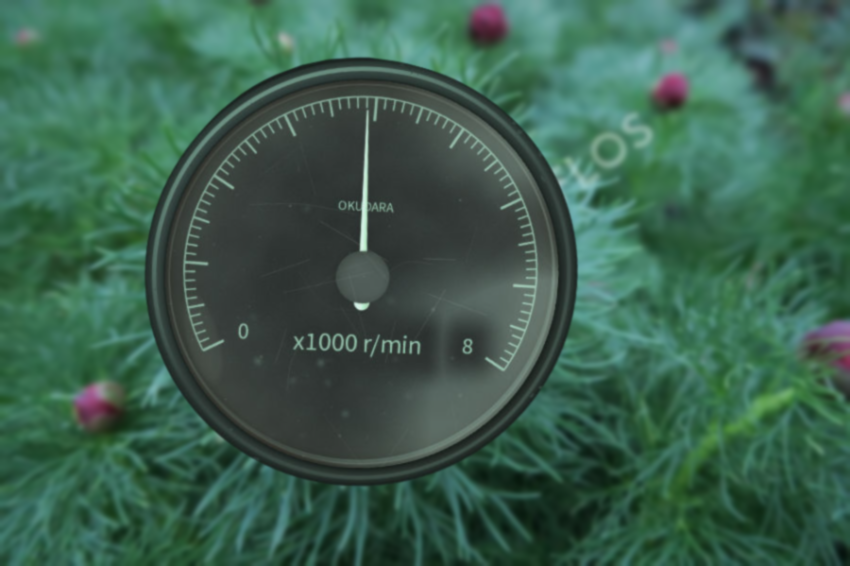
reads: 3900
